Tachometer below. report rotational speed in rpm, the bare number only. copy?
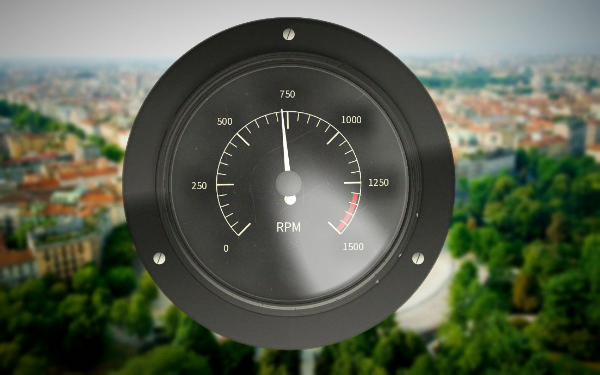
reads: 725
